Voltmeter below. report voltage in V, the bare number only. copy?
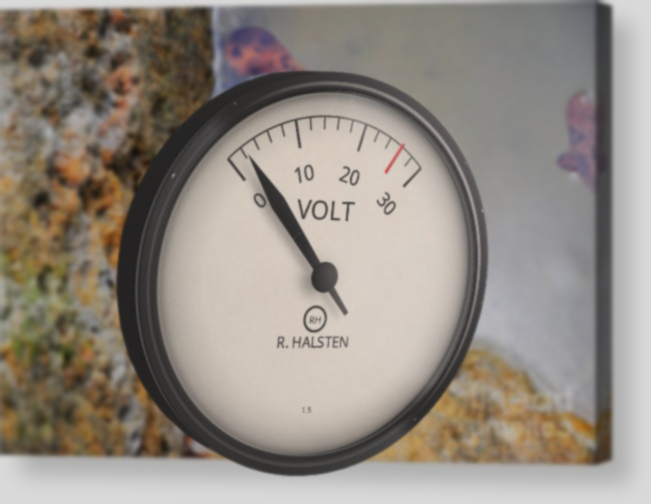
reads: 2
